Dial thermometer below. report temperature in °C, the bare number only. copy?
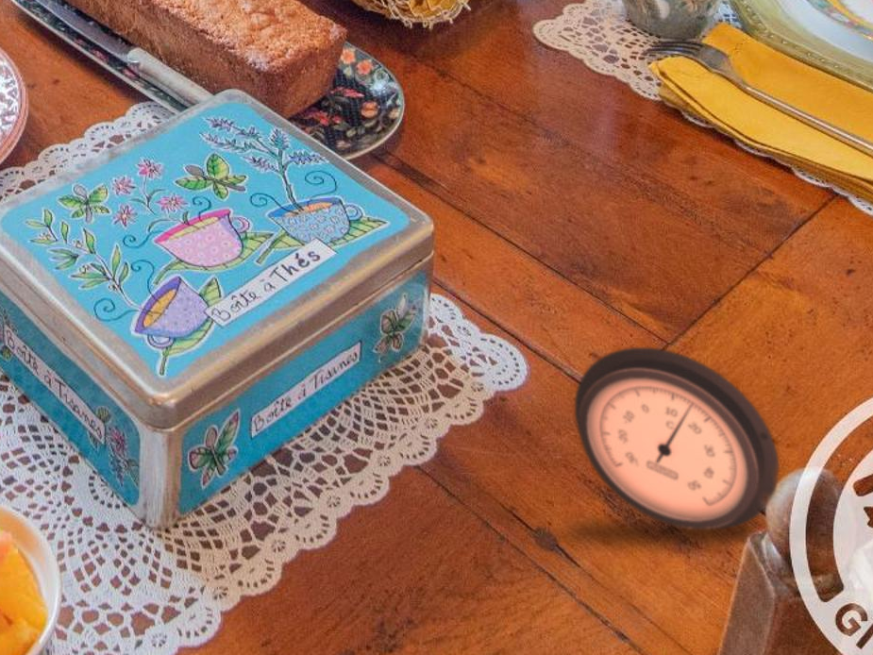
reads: 15
